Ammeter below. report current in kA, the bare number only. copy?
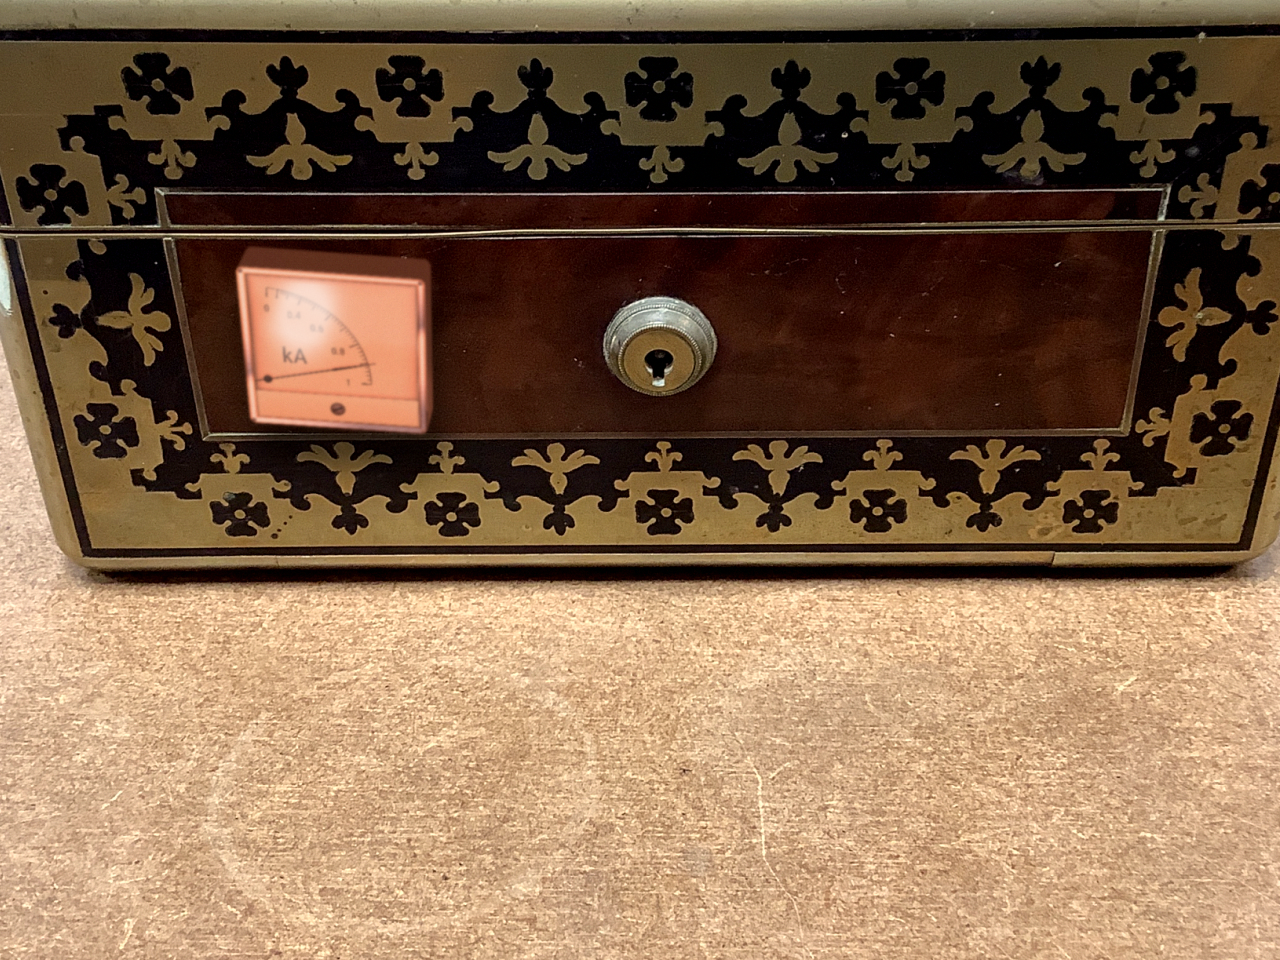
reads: 0.9
